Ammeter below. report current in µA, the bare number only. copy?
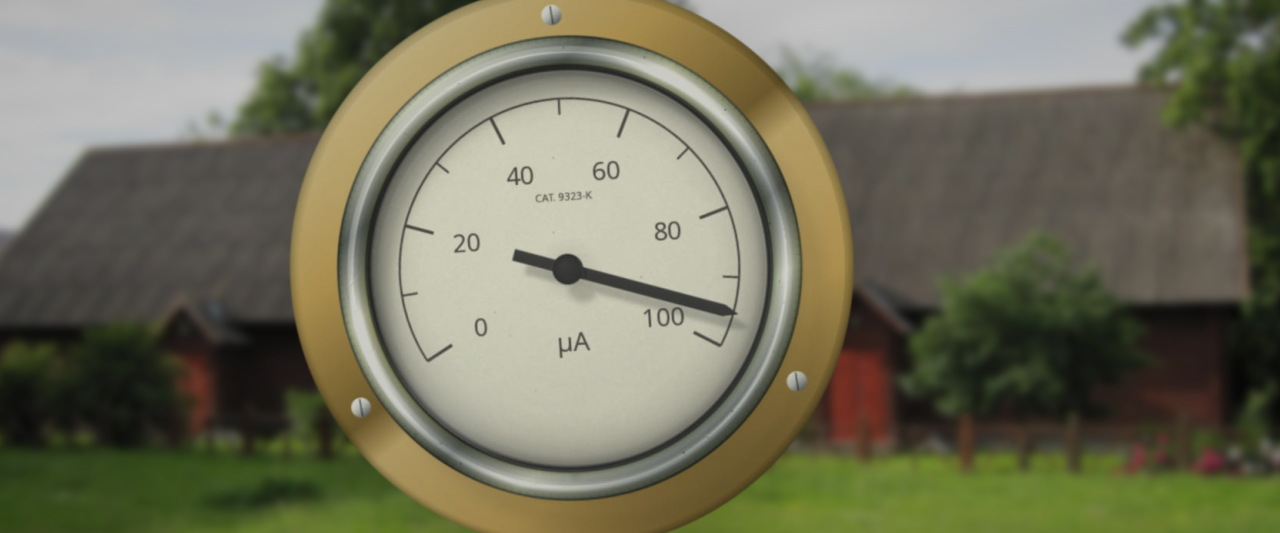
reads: 95
